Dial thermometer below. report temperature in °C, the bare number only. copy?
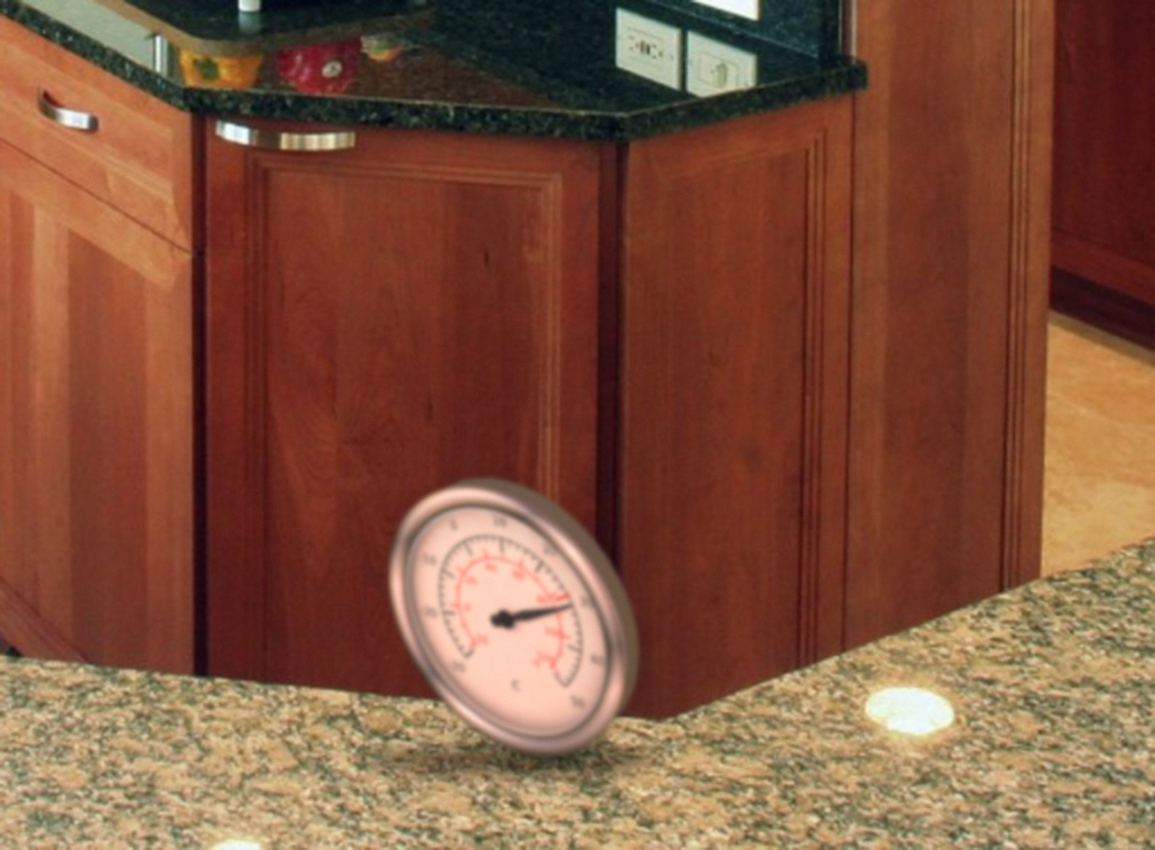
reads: 30
